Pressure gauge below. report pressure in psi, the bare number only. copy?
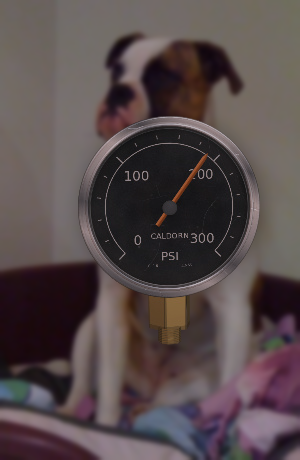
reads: 190
